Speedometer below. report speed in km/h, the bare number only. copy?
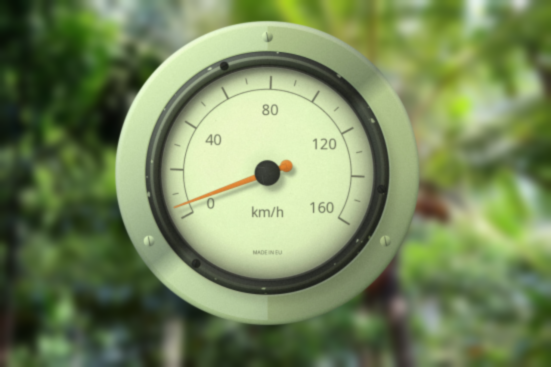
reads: 5
